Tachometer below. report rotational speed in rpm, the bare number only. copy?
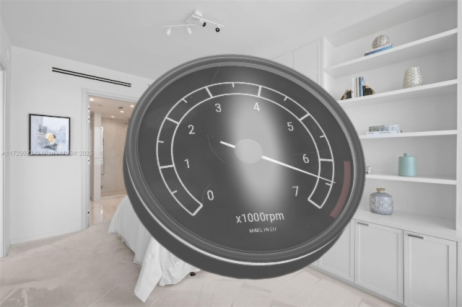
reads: 6500
